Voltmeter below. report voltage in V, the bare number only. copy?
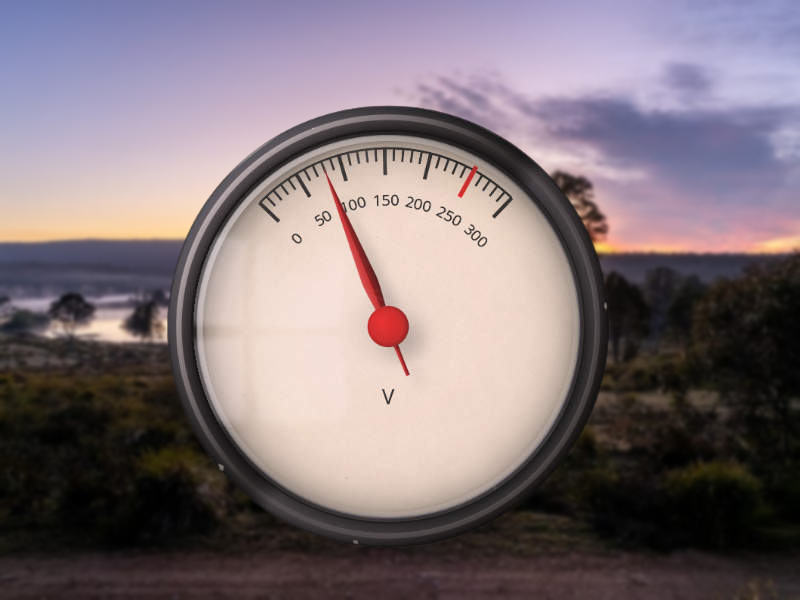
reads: 80
